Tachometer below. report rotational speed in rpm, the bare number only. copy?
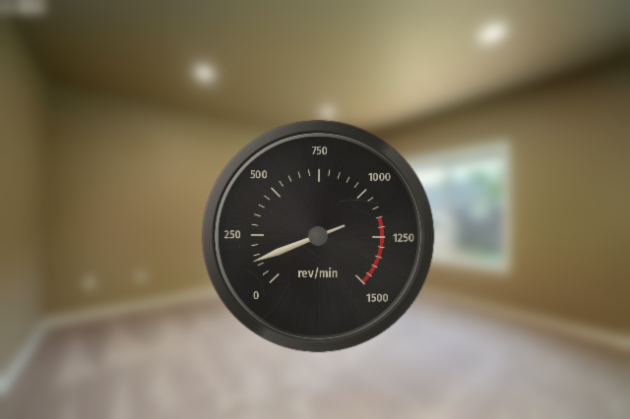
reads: 125
